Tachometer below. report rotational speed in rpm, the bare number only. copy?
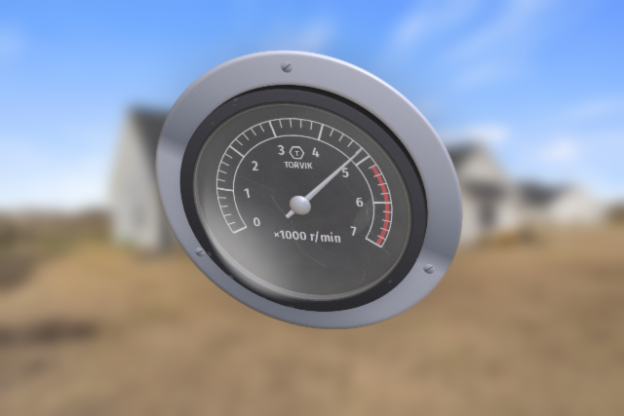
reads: 4800
